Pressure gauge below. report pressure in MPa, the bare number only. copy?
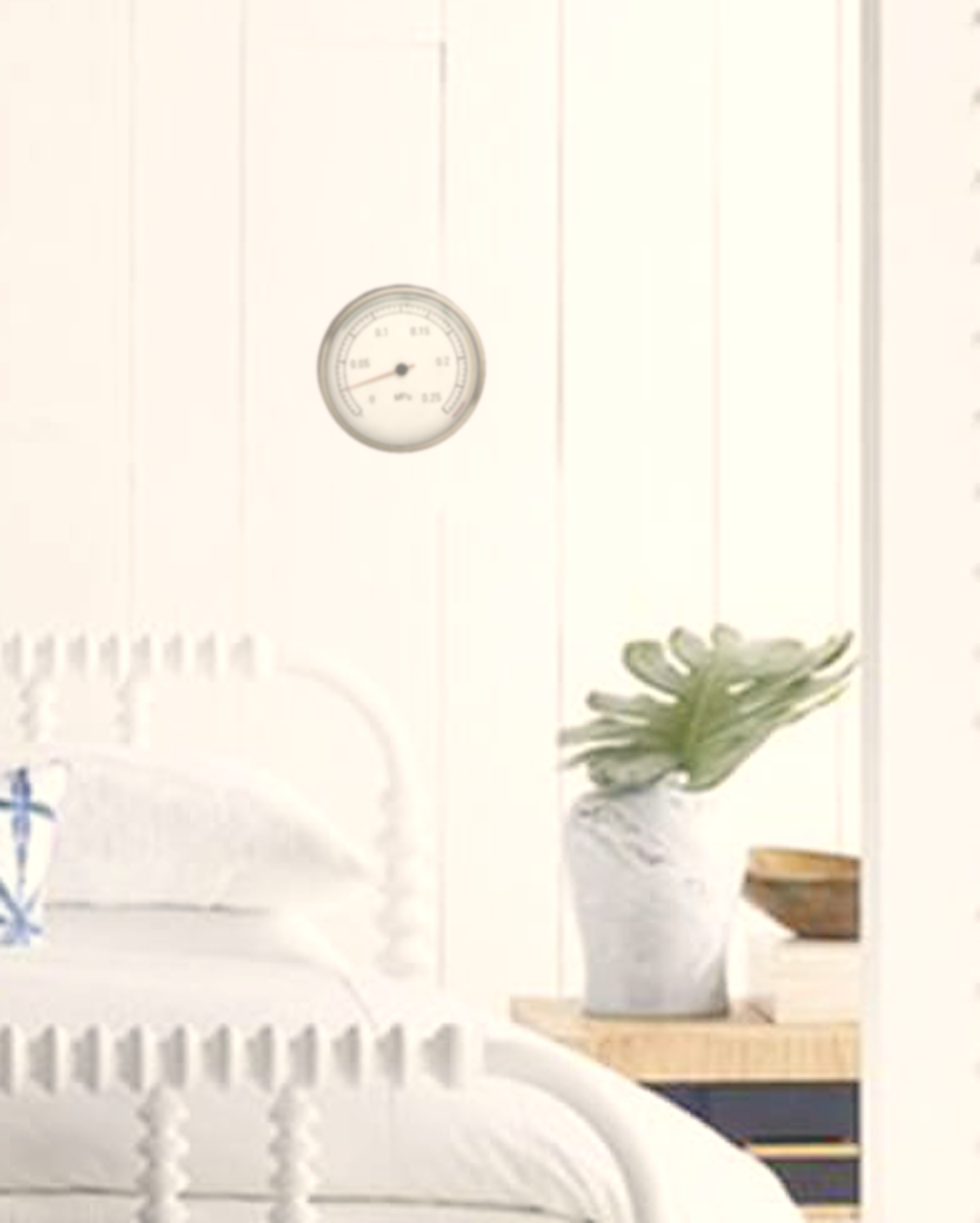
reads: 0.025
